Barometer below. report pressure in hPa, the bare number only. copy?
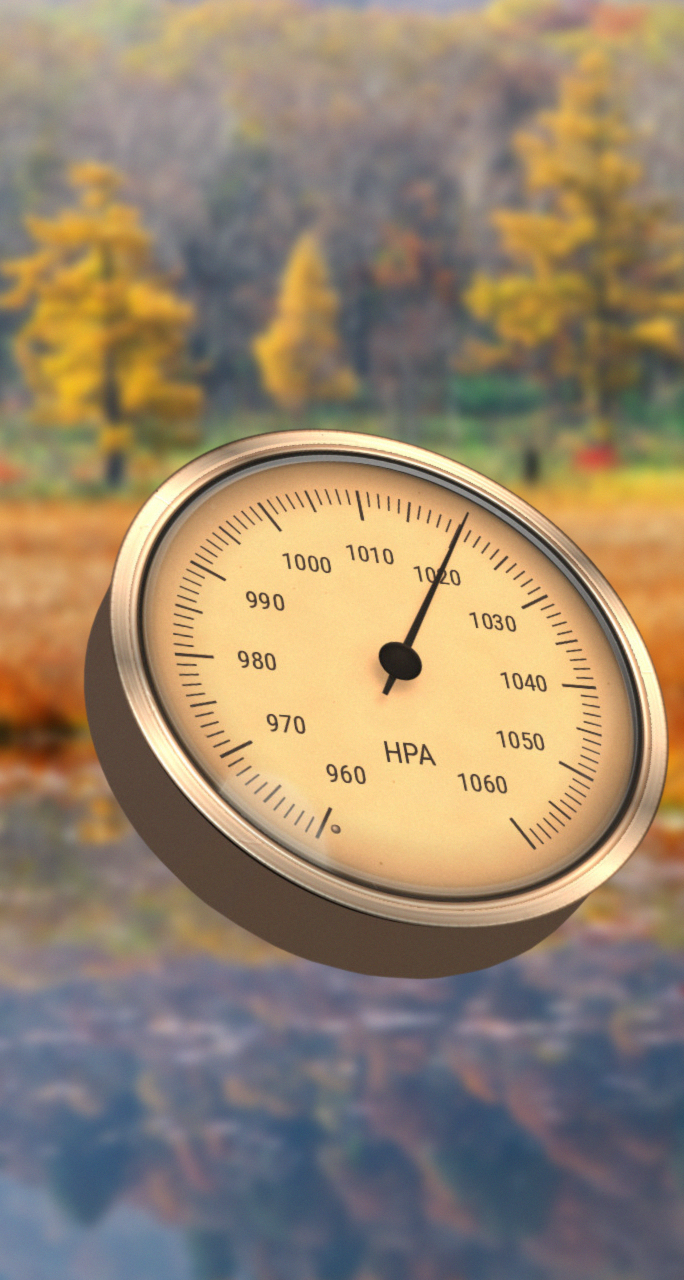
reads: 1020
